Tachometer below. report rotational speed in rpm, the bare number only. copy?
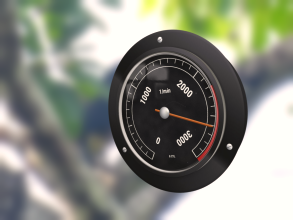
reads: 2600
